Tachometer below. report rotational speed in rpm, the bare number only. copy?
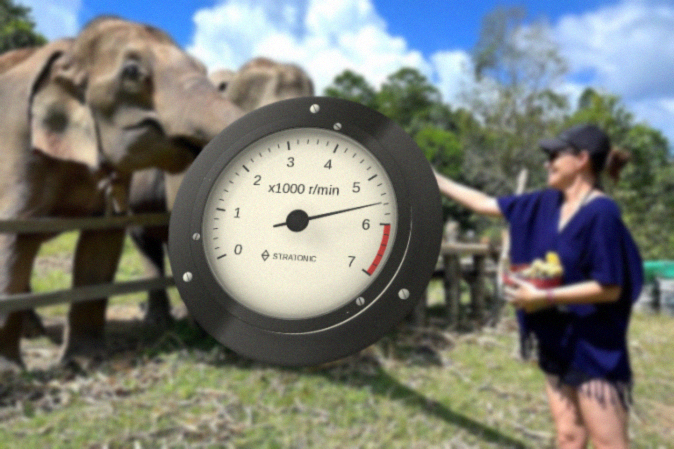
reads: 5600
